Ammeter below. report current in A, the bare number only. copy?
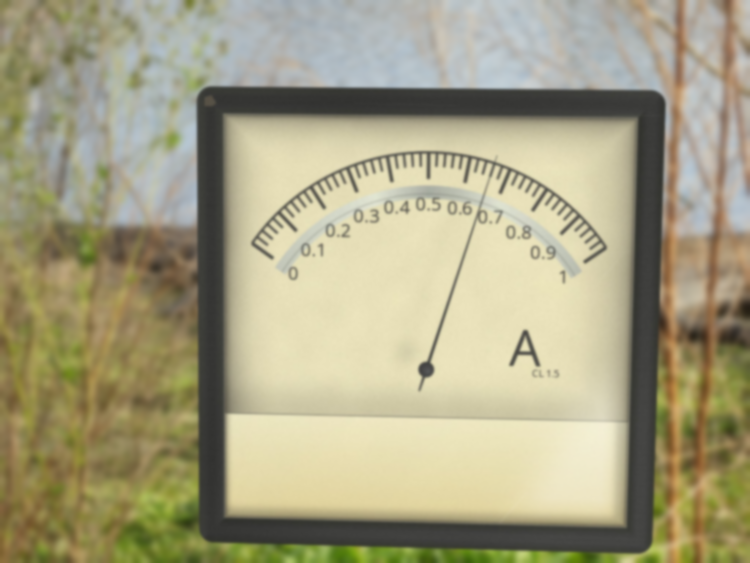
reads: 0.66
